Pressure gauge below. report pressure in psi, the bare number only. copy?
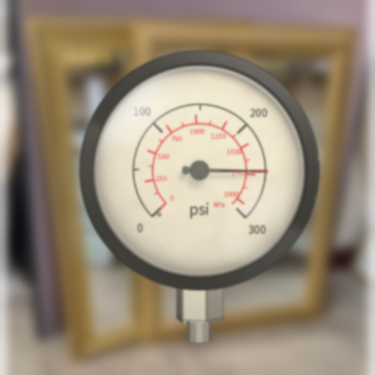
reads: 250
